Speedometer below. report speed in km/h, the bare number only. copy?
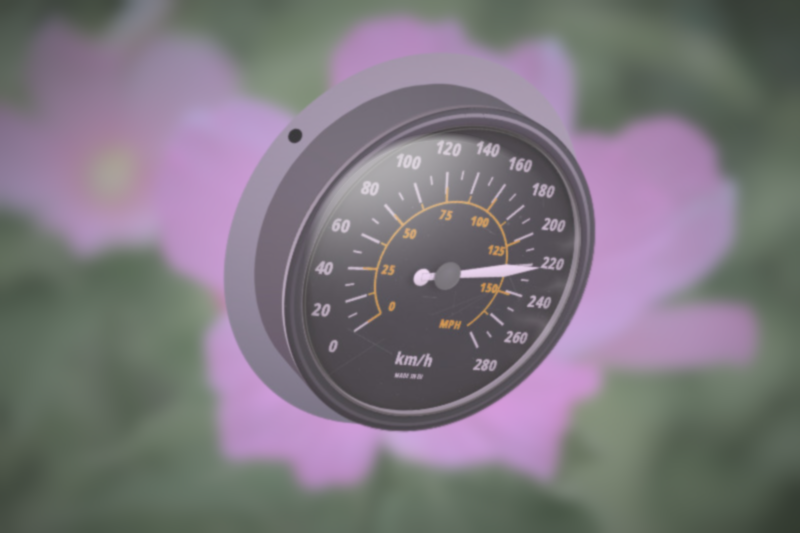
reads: 220
